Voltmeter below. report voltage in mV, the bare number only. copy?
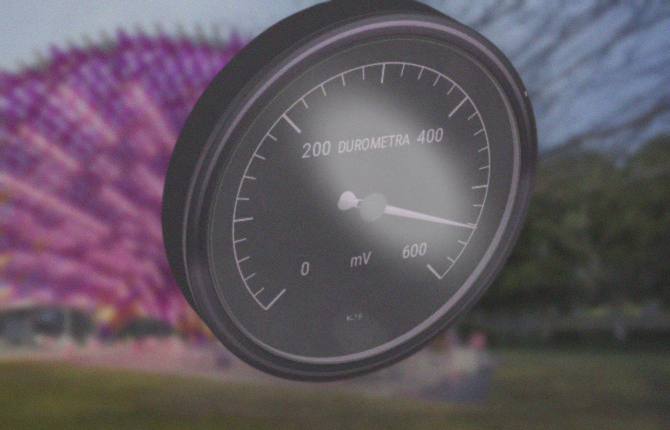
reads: 540
